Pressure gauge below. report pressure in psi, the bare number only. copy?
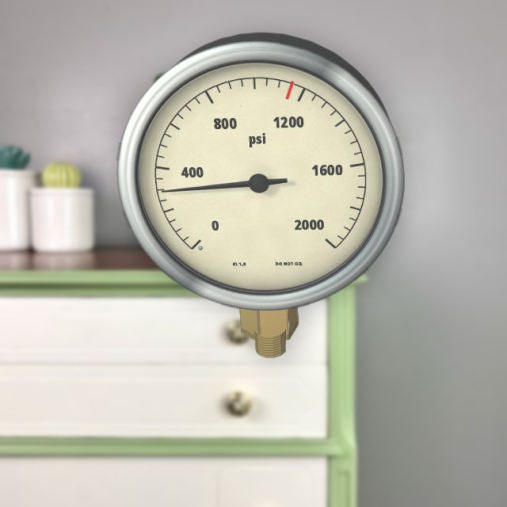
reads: 300
